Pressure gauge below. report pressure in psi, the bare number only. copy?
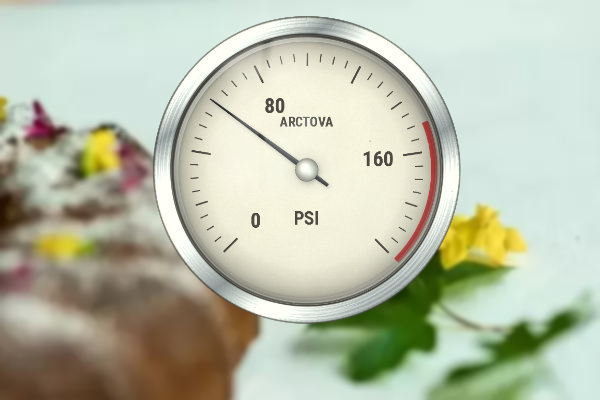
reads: 60
